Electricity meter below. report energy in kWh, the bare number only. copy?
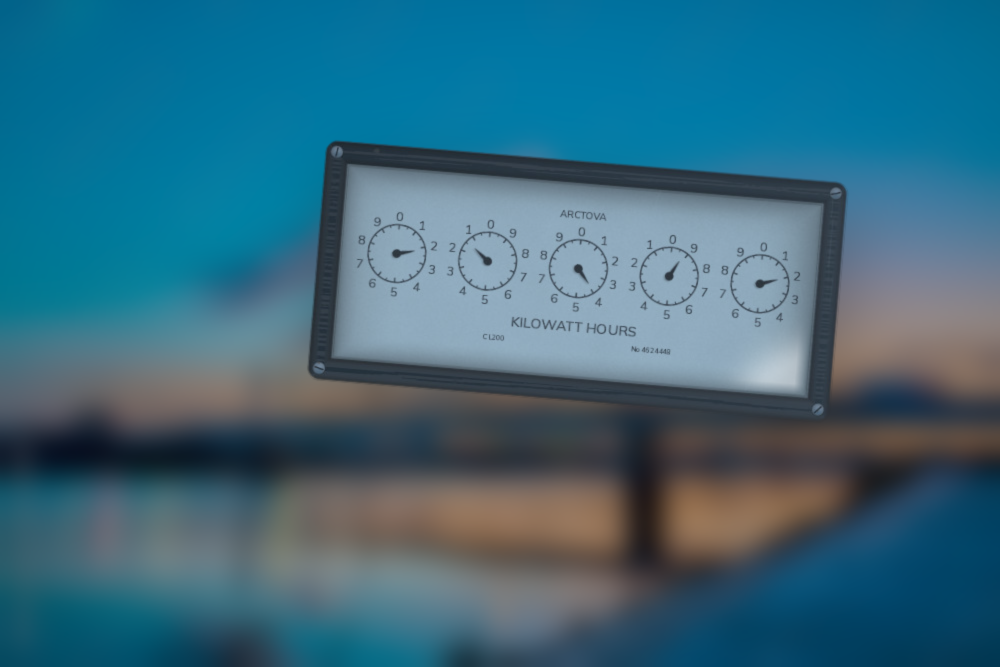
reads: 21392
